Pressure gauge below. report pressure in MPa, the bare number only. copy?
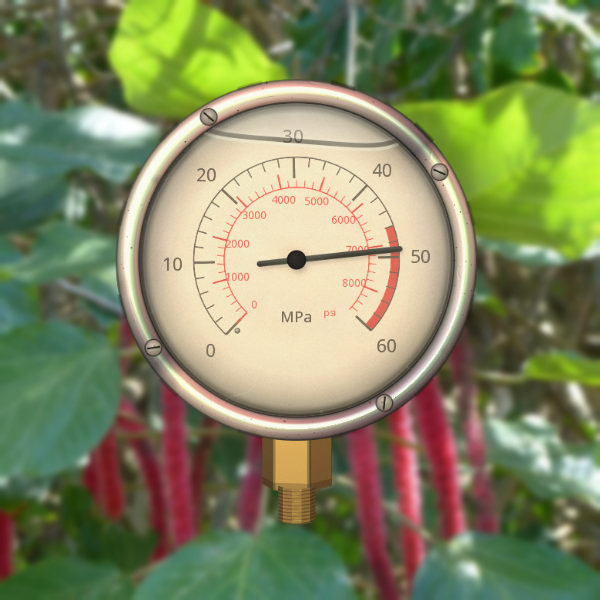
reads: 49
